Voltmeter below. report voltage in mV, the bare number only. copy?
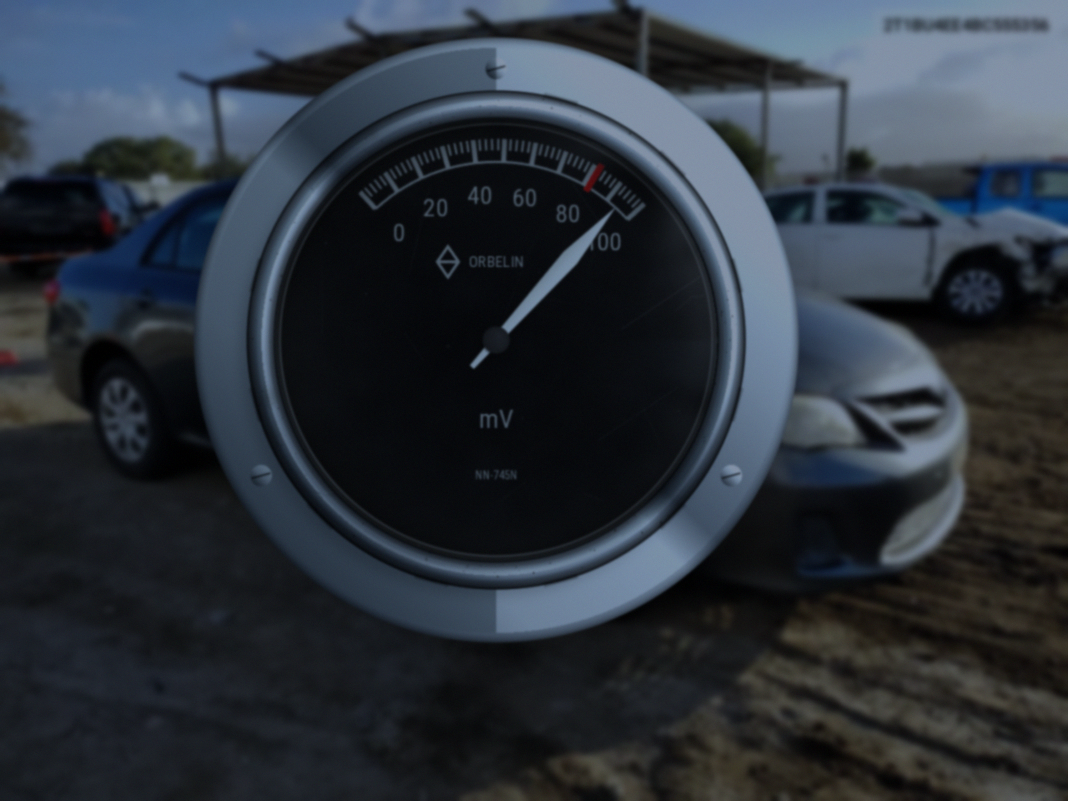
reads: 94
